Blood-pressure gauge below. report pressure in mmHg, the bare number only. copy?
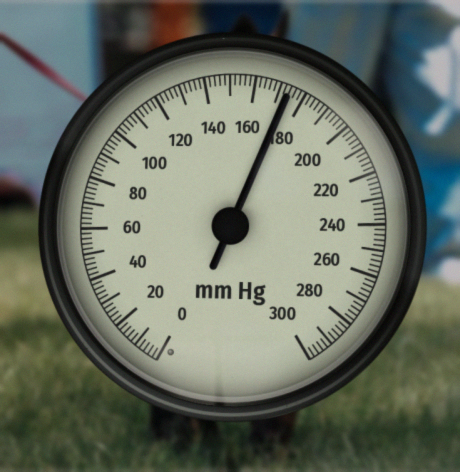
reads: 174
